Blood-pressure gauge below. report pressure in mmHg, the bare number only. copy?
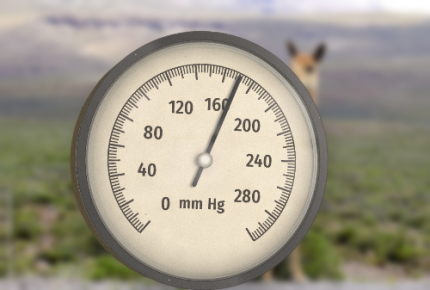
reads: 170
